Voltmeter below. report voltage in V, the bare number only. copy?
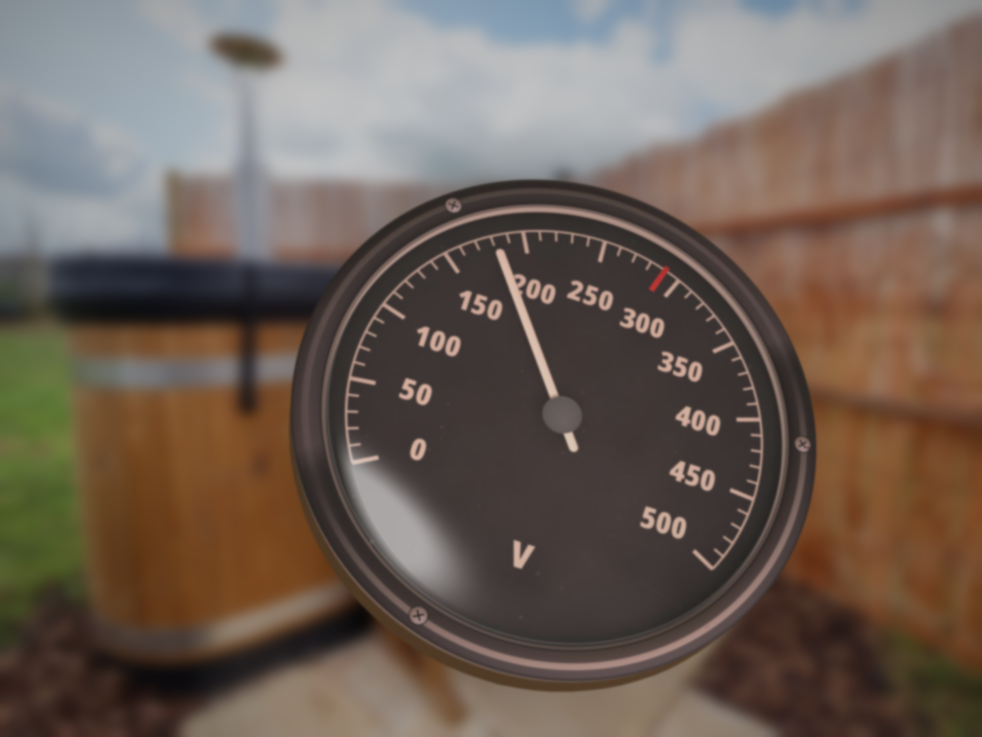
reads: 180
